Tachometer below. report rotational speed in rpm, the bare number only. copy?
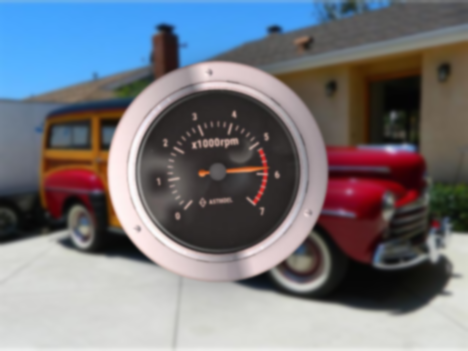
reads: 5800
